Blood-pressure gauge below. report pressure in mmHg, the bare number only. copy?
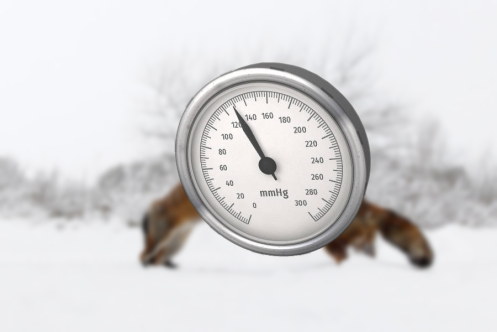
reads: 130
